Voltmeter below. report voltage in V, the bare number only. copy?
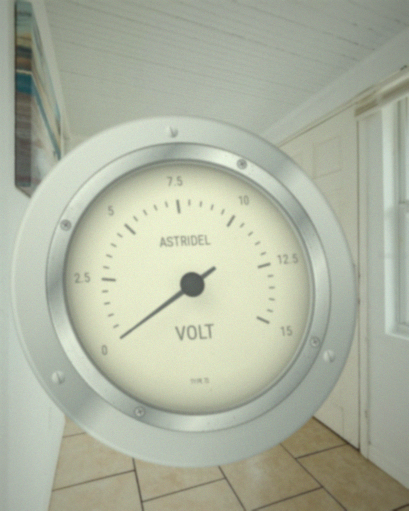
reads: 0
